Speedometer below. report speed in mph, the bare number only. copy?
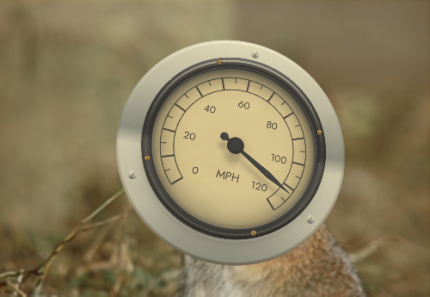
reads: 112.5
